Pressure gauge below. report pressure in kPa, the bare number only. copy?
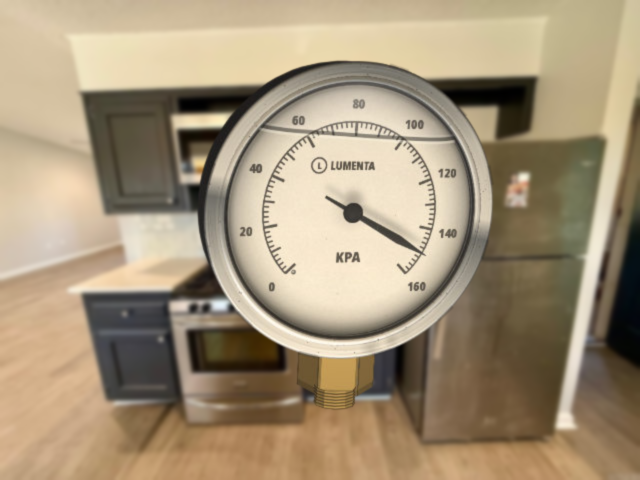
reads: 150
